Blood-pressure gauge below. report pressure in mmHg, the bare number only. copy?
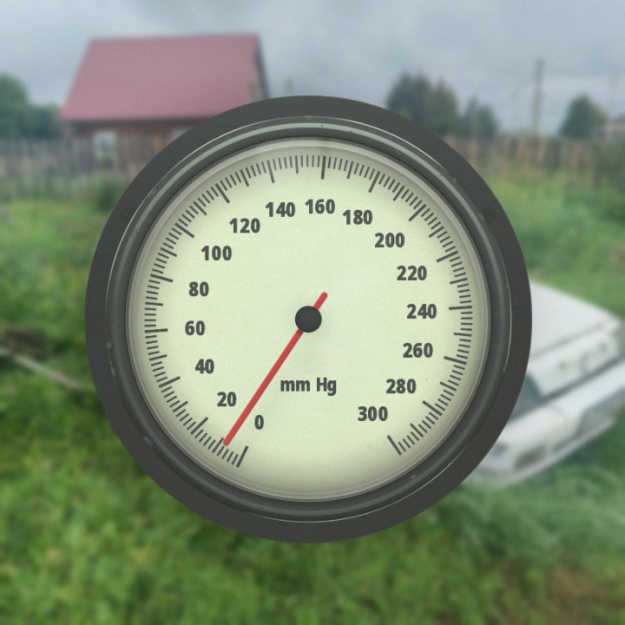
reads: 8
